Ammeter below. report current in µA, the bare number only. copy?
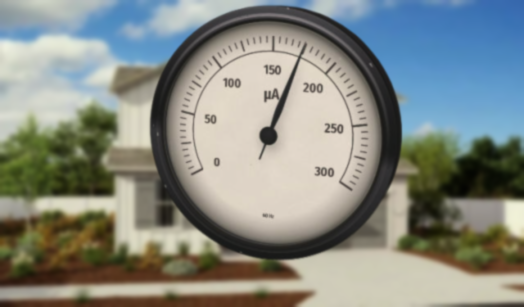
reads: 175
